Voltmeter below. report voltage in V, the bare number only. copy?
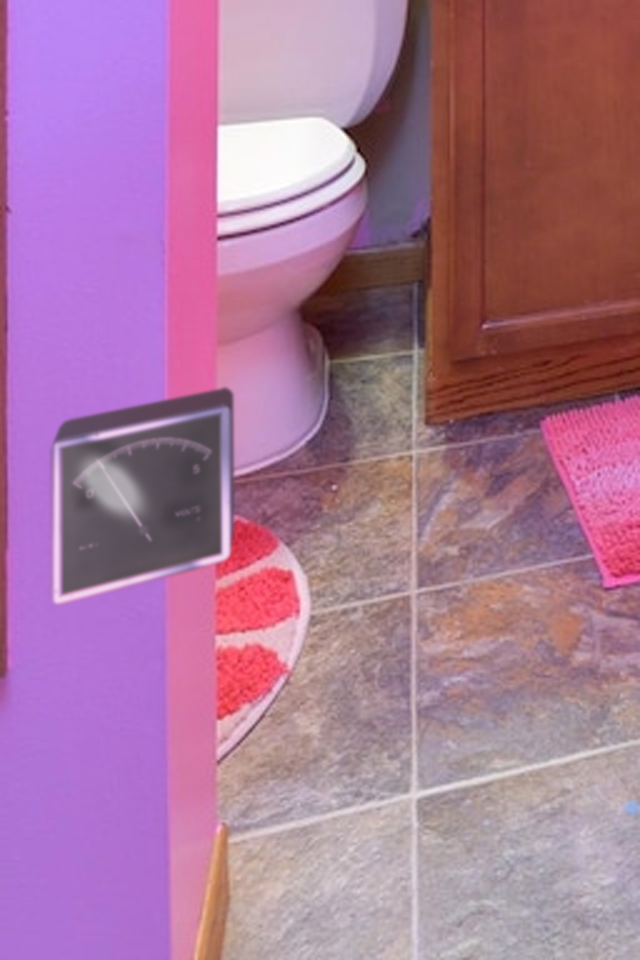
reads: 1
